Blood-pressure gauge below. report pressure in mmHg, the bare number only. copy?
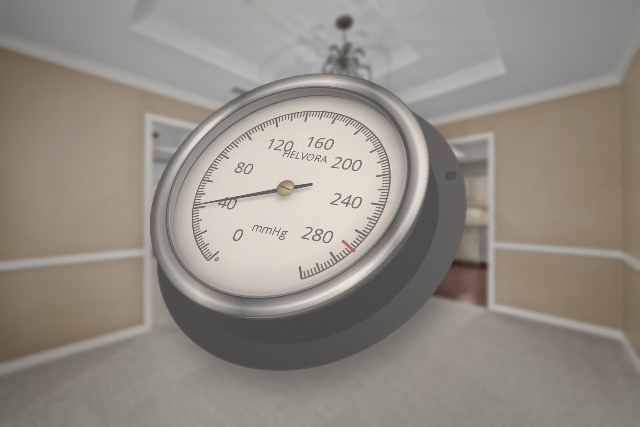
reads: 40
